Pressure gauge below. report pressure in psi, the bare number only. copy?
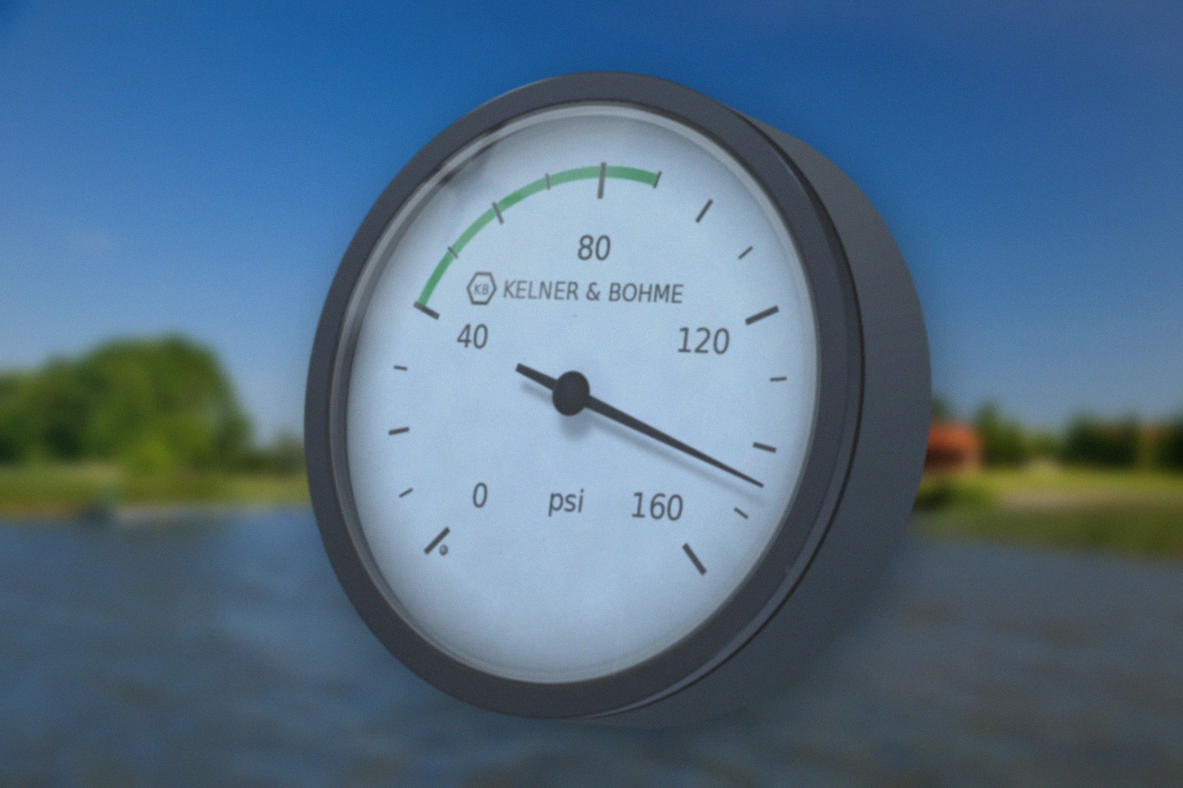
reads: 145
